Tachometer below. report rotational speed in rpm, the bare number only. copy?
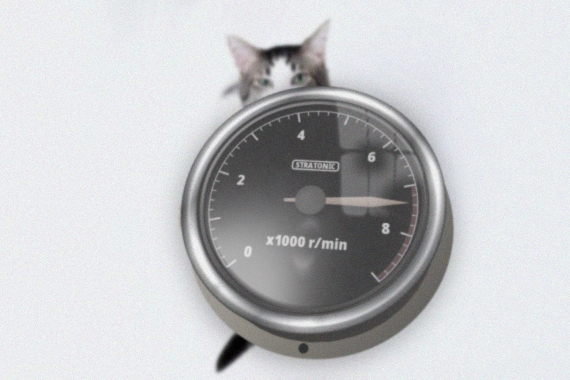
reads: 7400
